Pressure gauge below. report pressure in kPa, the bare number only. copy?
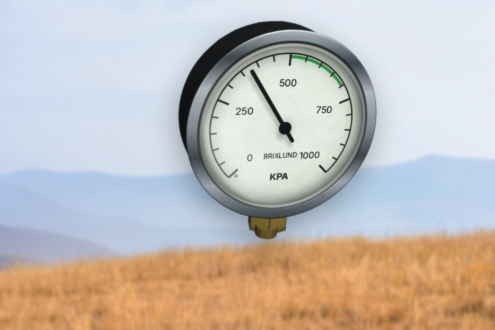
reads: 375
